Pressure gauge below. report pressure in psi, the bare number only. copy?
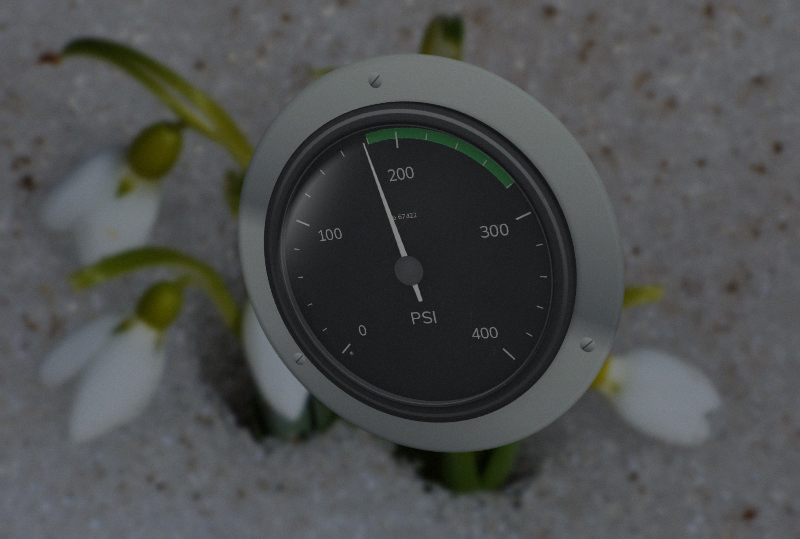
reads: 180
